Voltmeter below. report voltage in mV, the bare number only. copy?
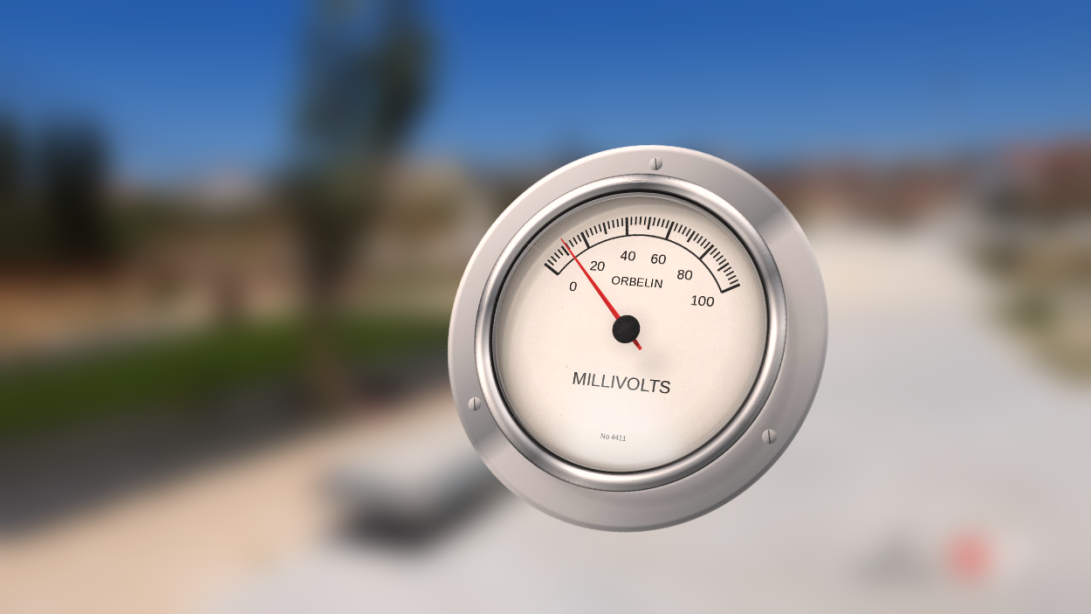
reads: 12
